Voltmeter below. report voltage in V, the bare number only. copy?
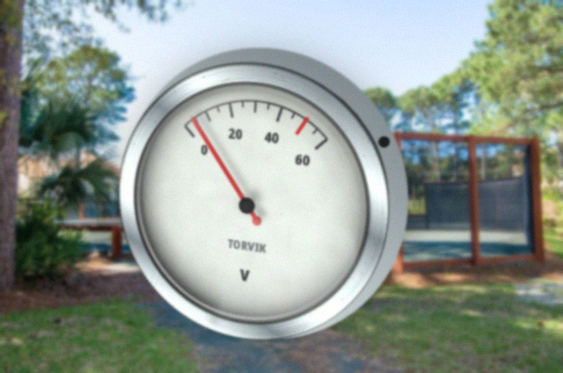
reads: 5
